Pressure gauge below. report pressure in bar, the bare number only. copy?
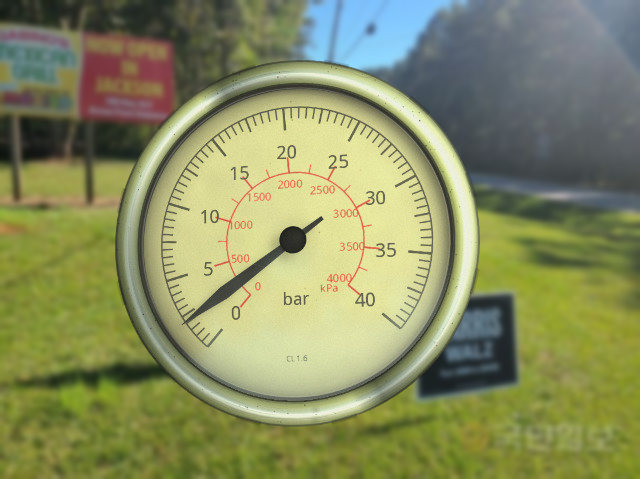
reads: 2
